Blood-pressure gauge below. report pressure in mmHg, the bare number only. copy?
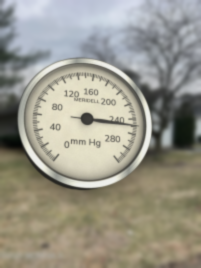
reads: 250
